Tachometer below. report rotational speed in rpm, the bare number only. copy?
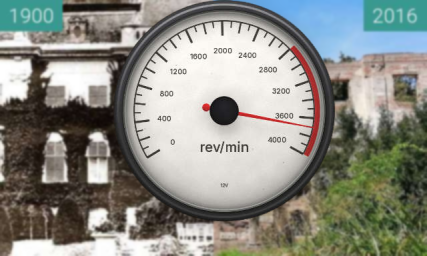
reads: 3700
